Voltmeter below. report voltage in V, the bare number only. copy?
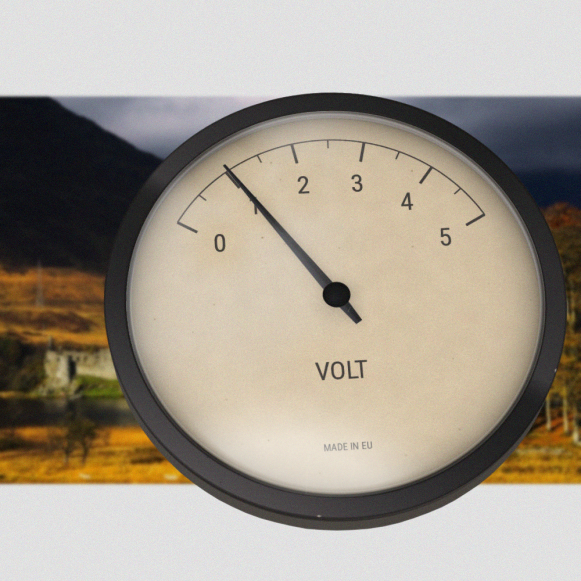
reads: 1
